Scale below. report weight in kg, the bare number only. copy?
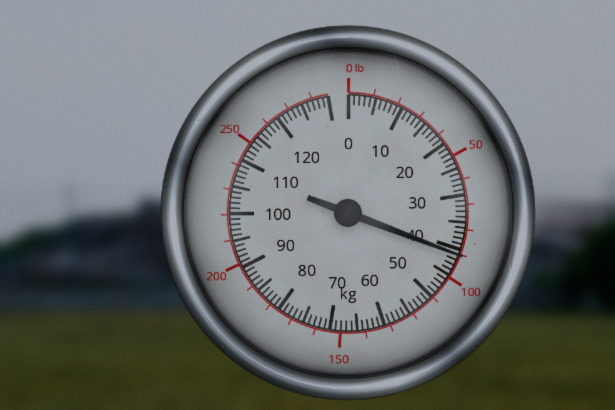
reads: 41
